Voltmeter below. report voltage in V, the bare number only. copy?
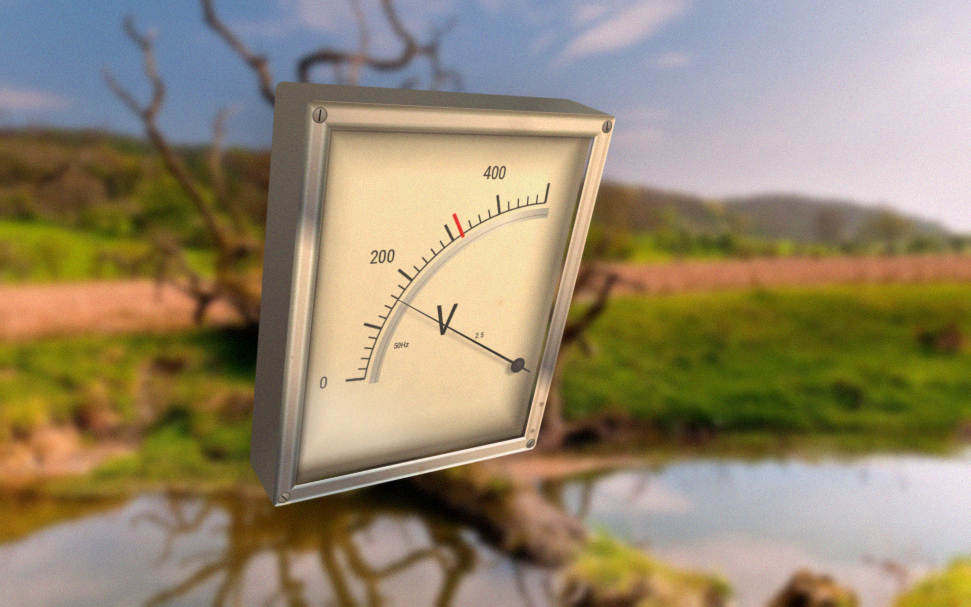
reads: 160
